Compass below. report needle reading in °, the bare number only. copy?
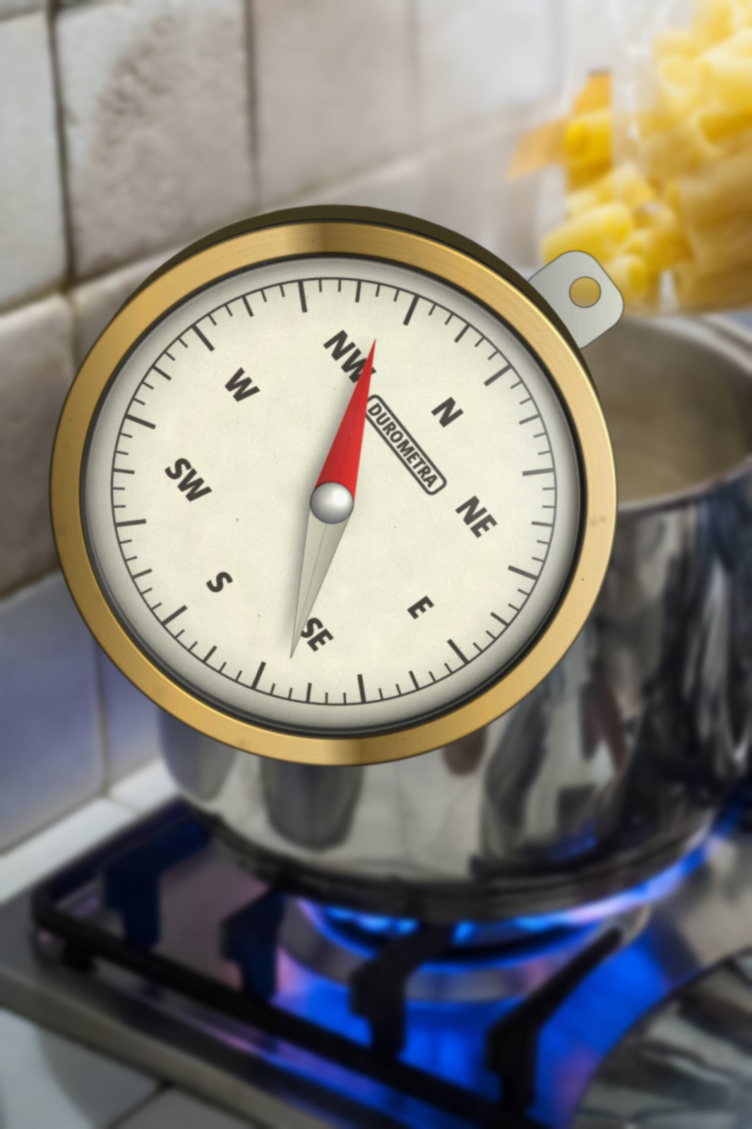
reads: 322.5
